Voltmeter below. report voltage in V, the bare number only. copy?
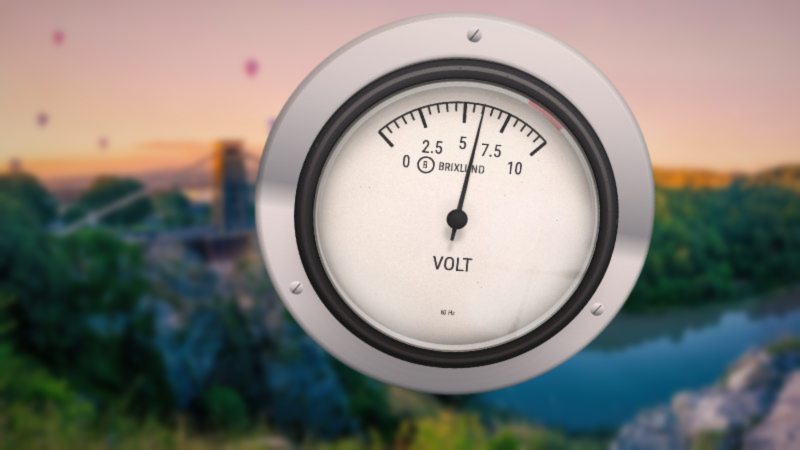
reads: 6
